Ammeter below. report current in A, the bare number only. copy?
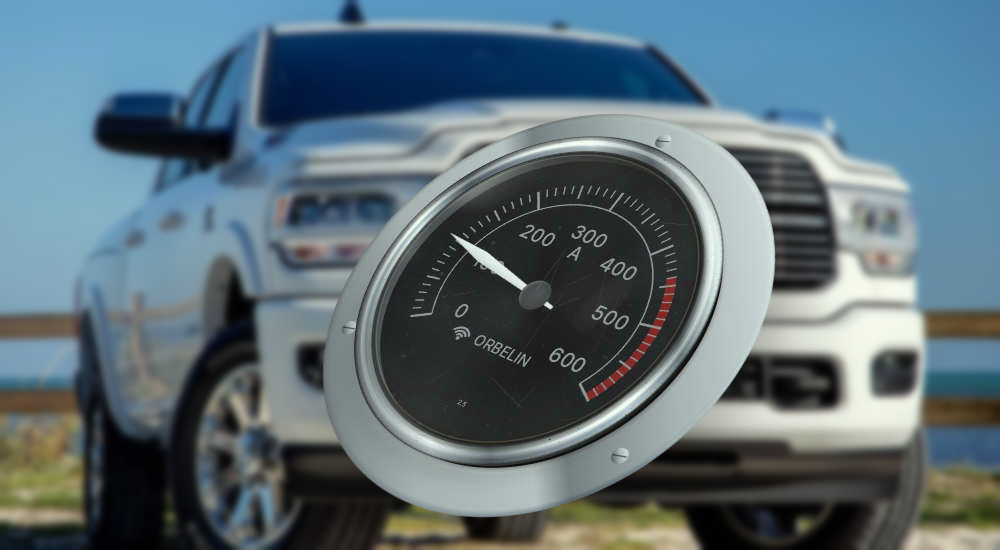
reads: 100
